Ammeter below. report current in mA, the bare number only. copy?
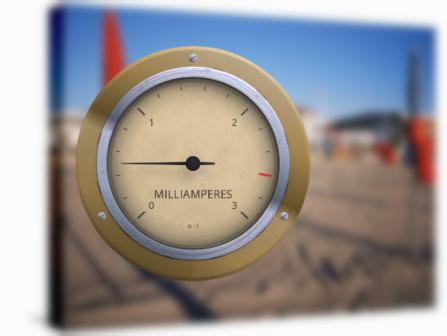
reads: 0.5
